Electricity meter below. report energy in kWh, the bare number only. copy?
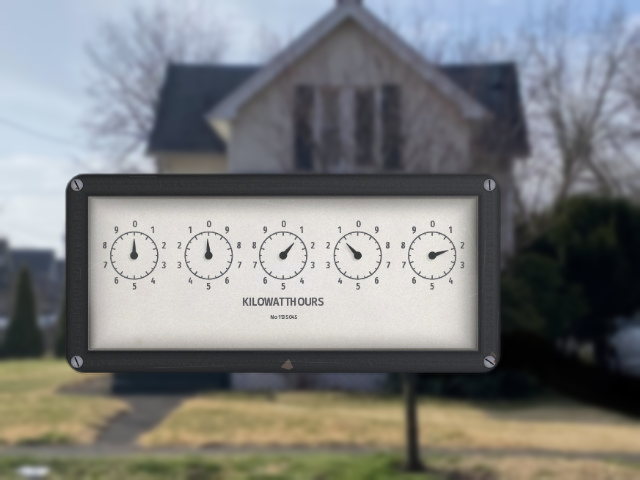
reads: 112
